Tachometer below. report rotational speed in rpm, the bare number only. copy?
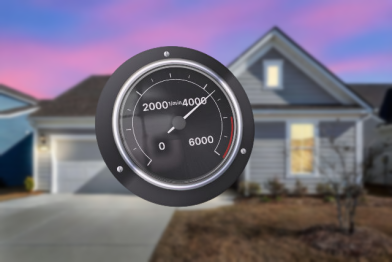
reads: 4250
